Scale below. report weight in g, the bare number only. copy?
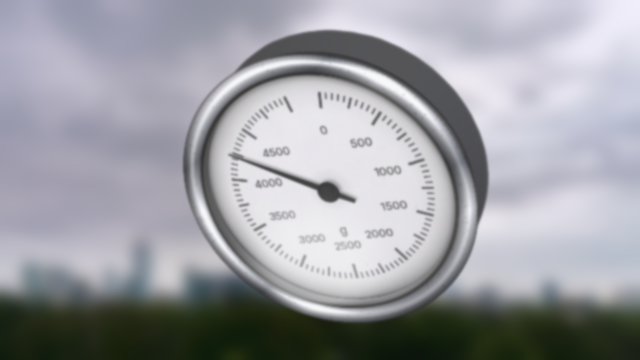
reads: 4250
